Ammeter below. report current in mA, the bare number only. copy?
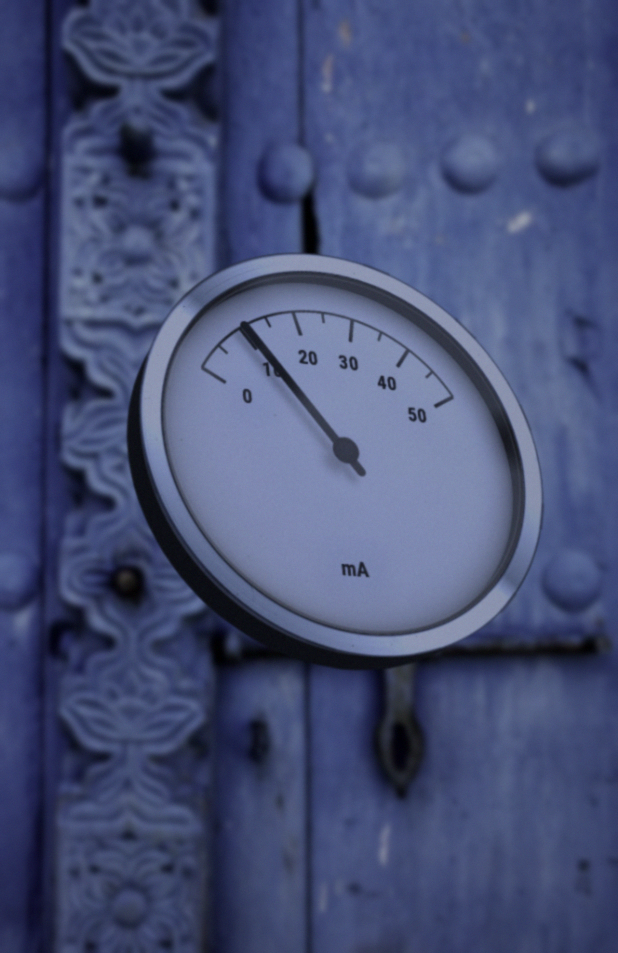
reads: 10
